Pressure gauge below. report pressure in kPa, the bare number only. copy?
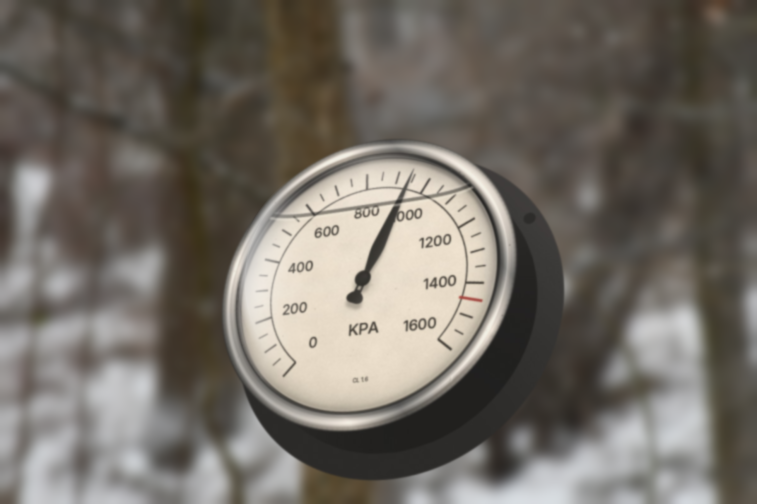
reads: 950
